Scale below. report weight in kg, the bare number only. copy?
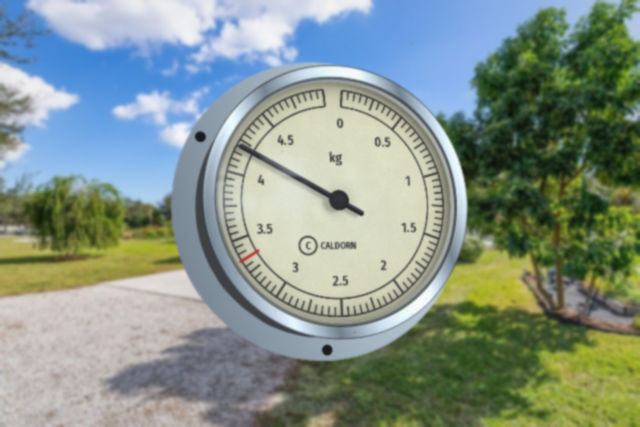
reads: 4.2
